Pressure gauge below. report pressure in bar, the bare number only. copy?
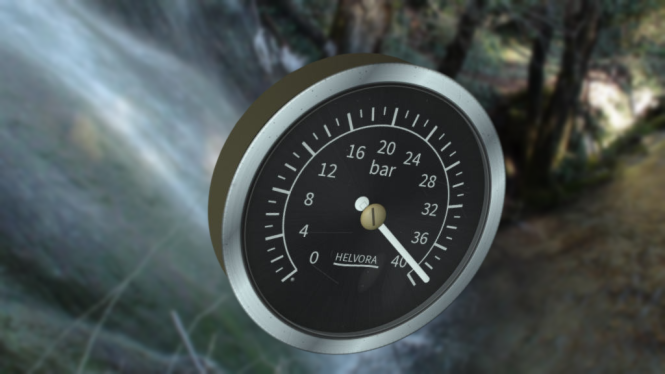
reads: 39
